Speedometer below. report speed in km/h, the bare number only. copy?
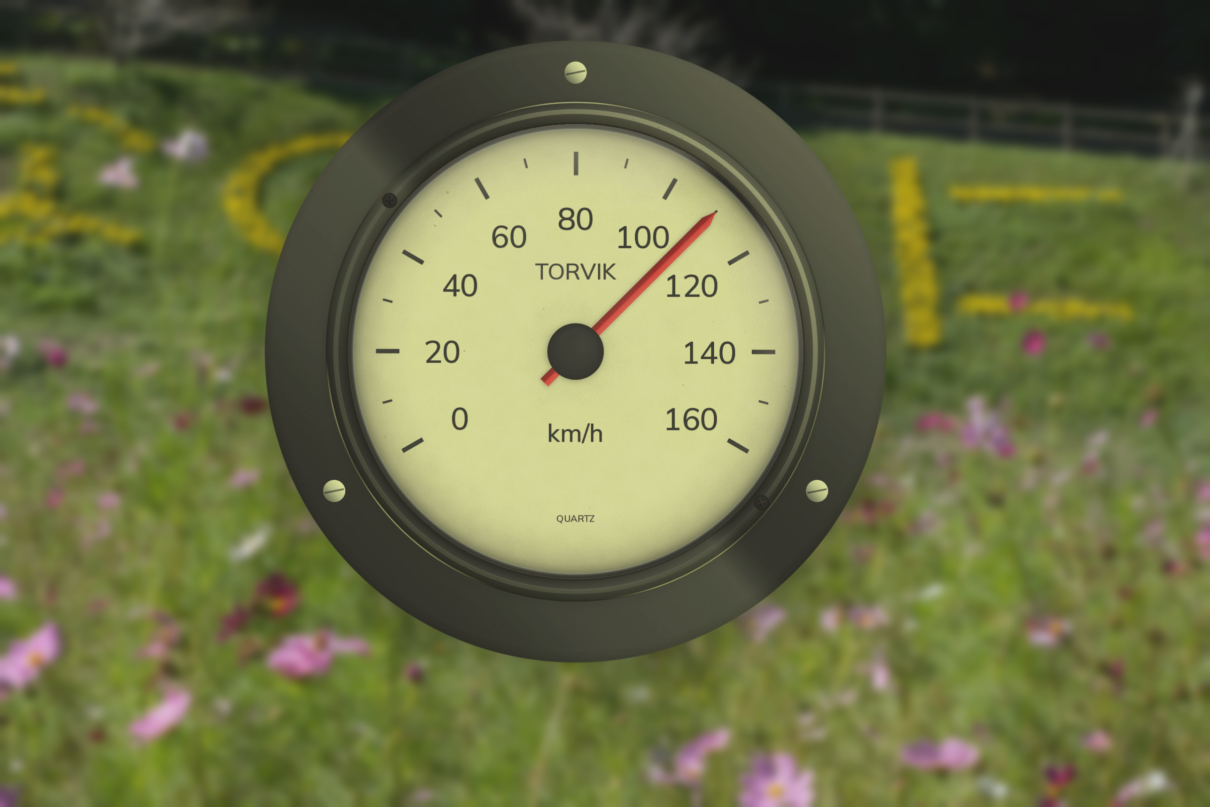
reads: 110
